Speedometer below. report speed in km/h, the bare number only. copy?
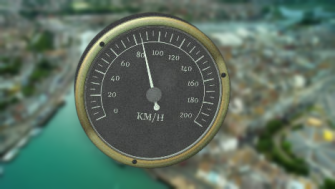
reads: 85
